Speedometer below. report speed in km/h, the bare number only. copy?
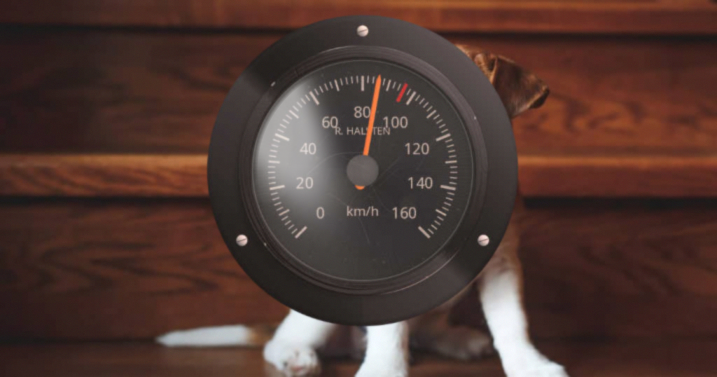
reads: 86
